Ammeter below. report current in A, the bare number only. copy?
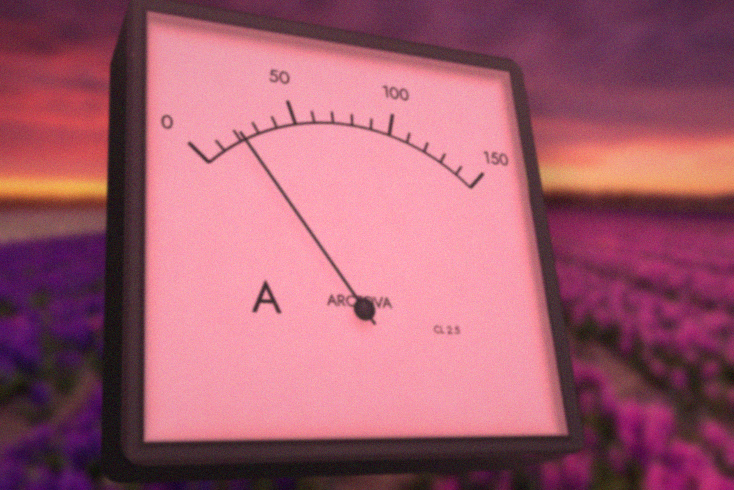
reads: 20
